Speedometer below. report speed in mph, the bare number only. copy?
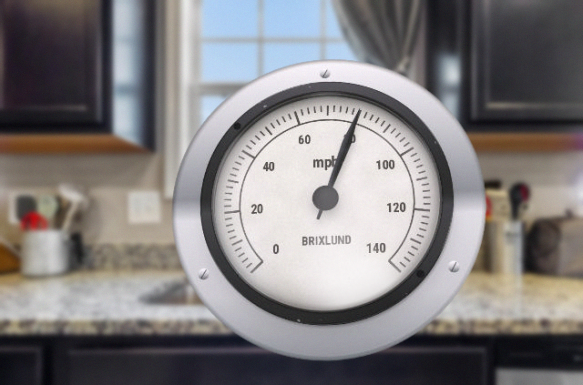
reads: 80
